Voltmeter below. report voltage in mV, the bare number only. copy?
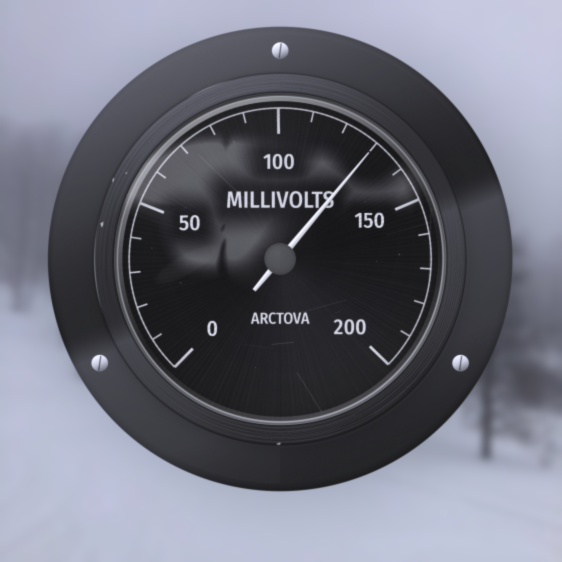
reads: 130
